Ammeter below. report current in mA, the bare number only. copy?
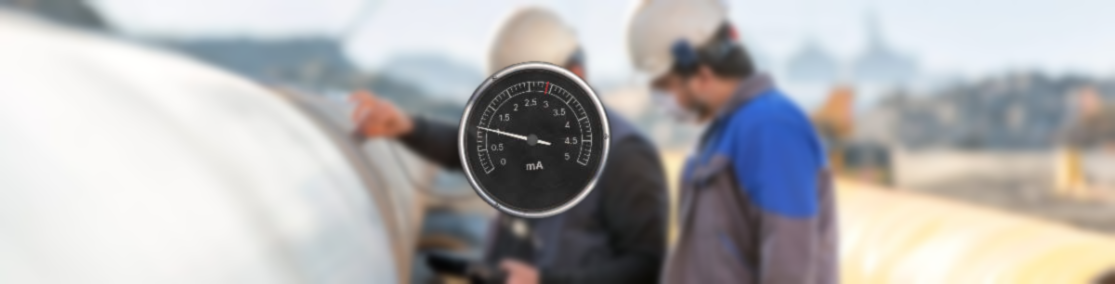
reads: 1
